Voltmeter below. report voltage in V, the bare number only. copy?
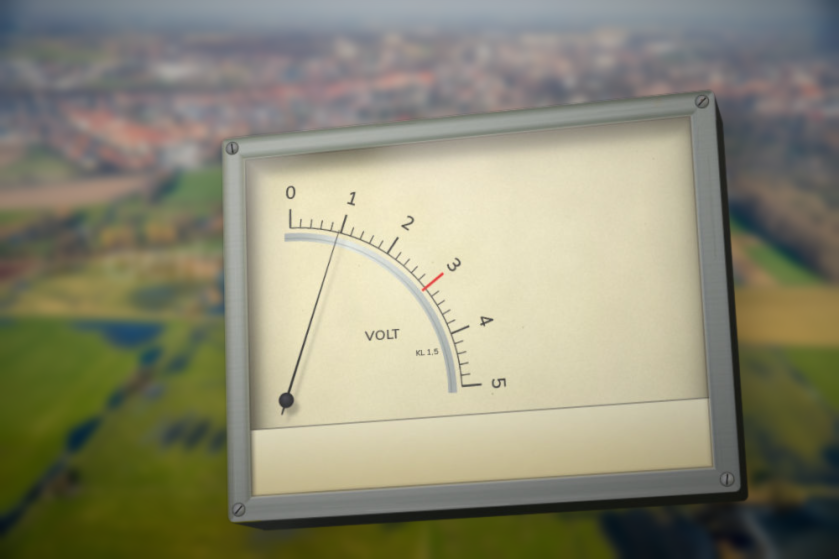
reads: 1
